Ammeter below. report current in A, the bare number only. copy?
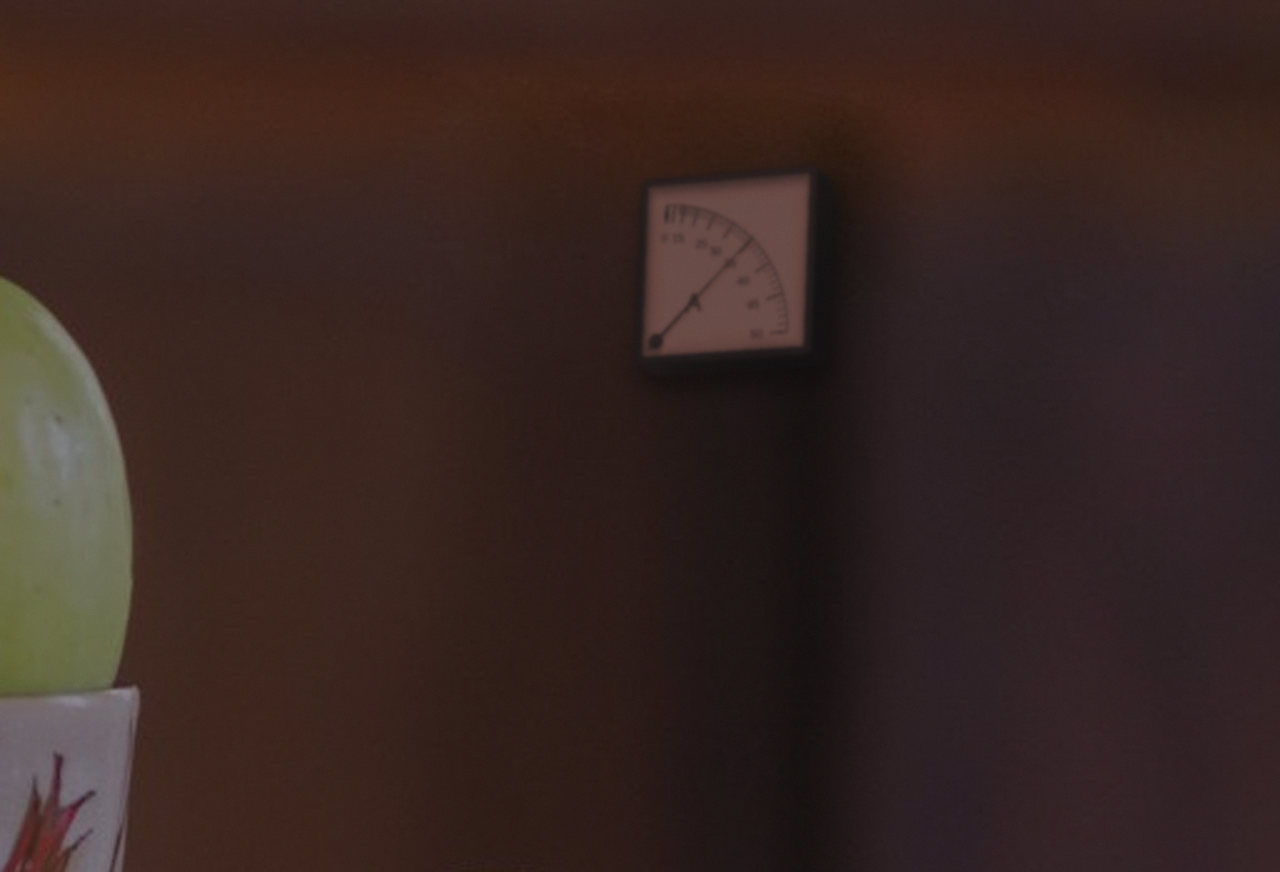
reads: 35
